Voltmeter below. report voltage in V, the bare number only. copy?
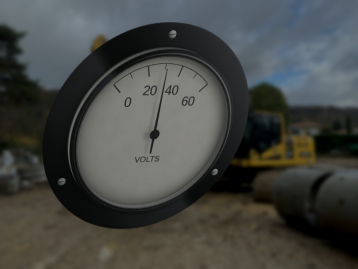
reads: 30
